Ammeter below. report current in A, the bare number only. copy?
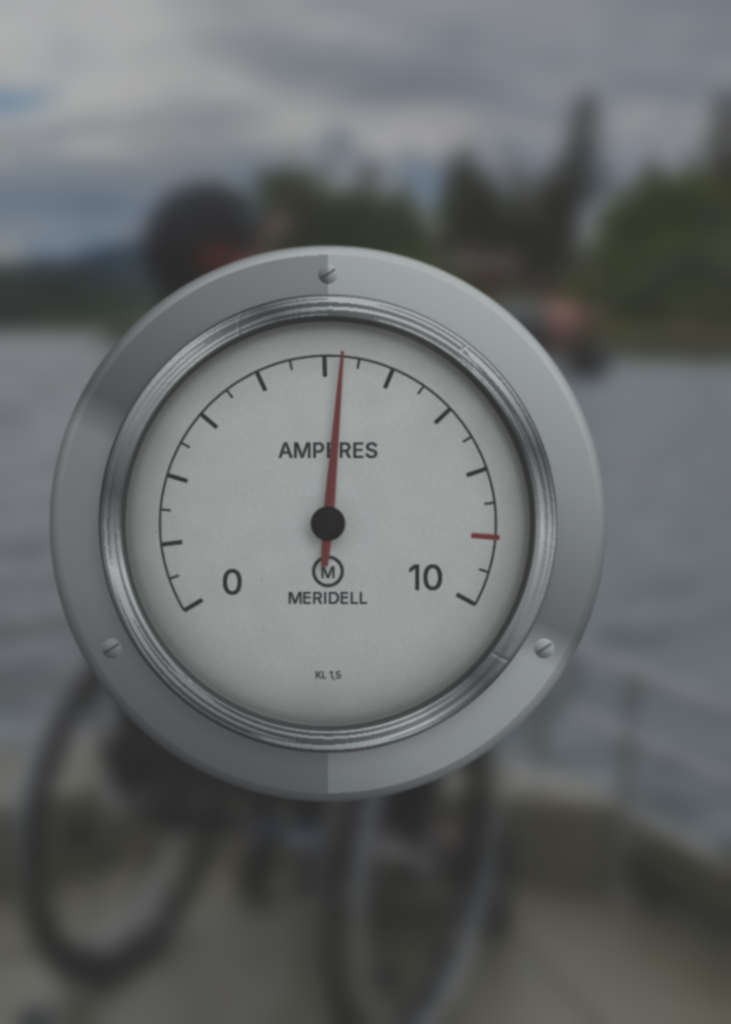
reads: 5.25
